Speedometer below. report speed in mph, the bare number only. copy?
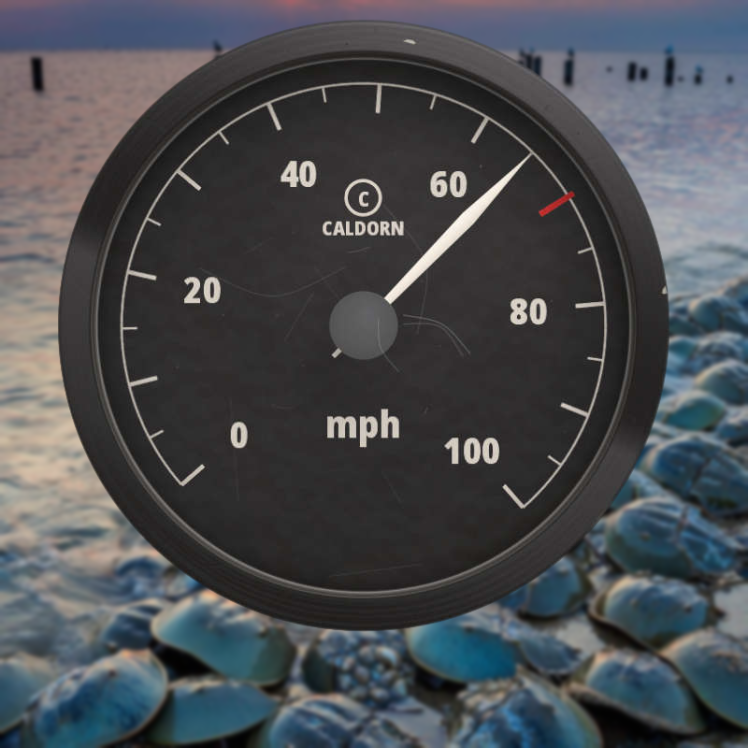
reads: 65
